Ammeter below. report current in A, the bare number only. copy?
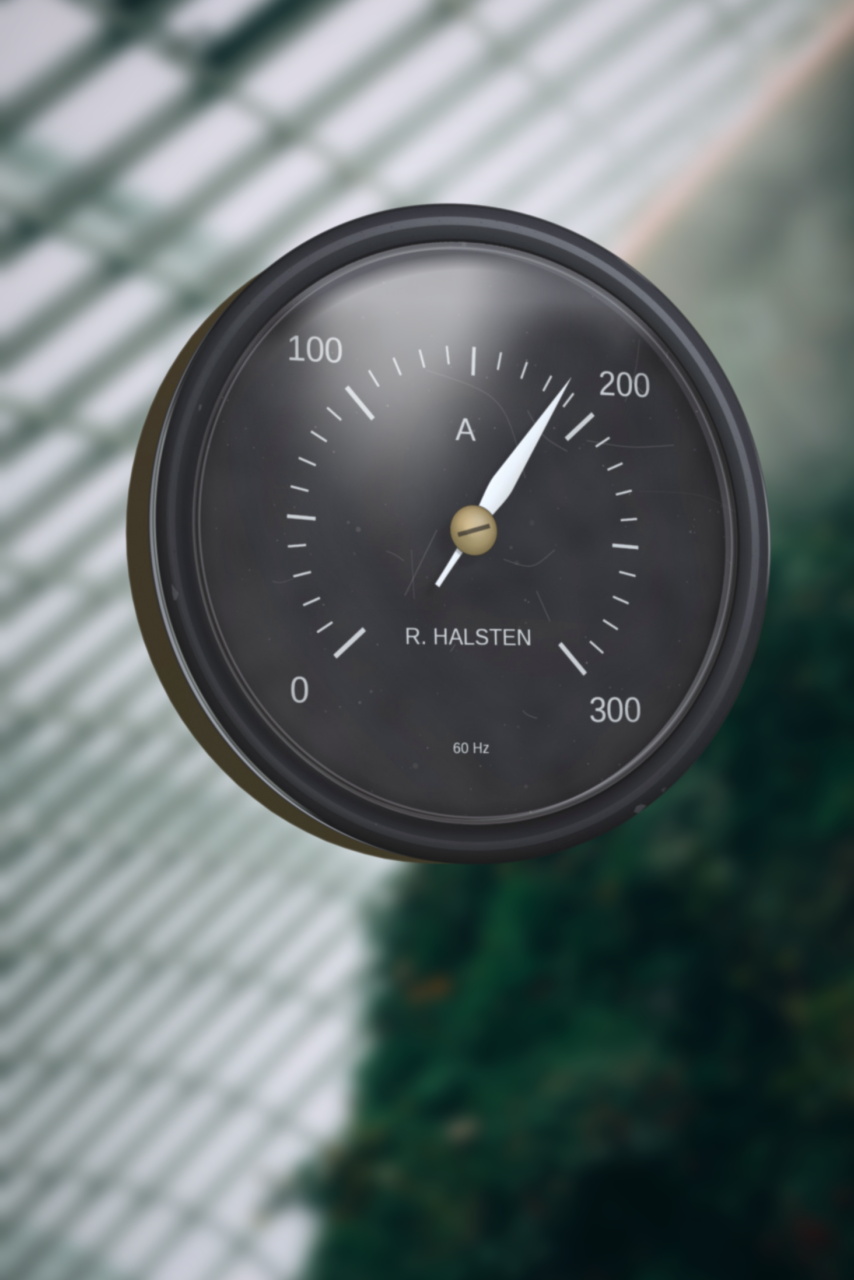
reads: 185
